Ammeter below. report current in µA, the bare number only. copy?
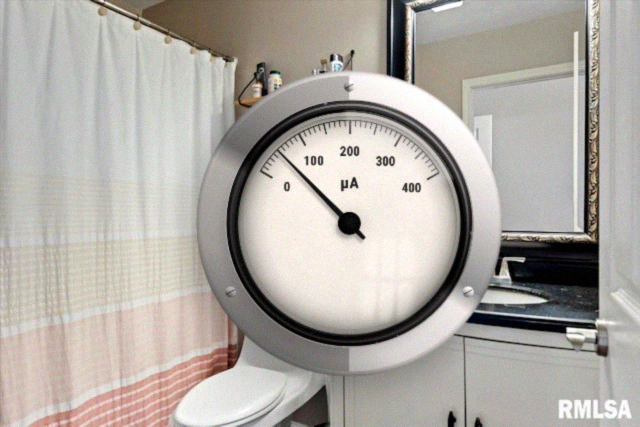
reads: 50
